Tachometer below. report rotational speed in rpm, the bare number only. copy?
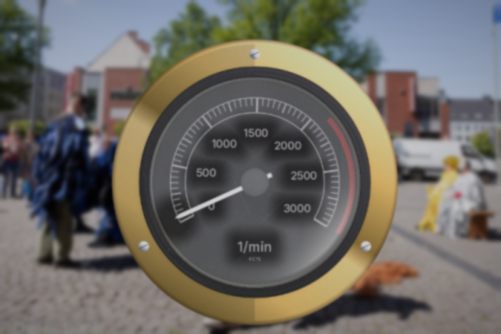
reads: 50
